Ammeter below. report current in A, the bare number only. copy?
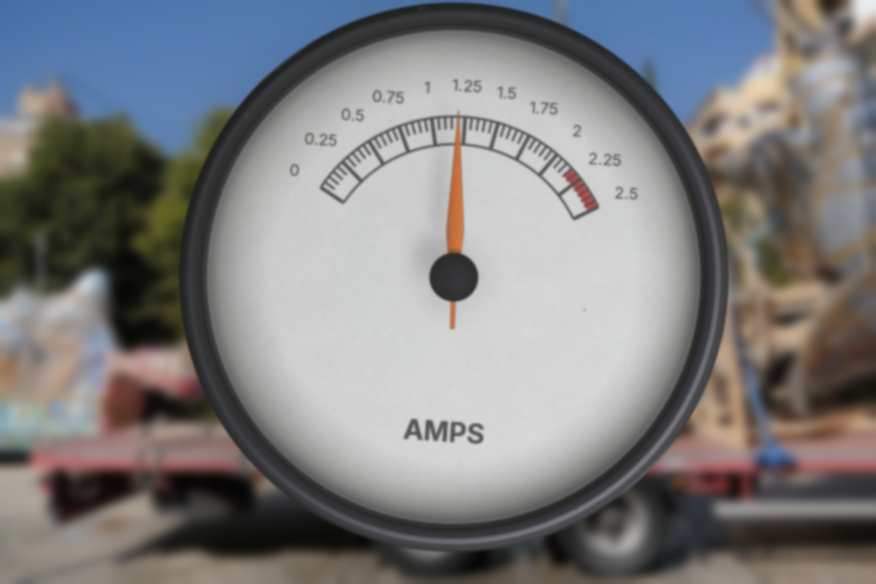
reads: 1.2
